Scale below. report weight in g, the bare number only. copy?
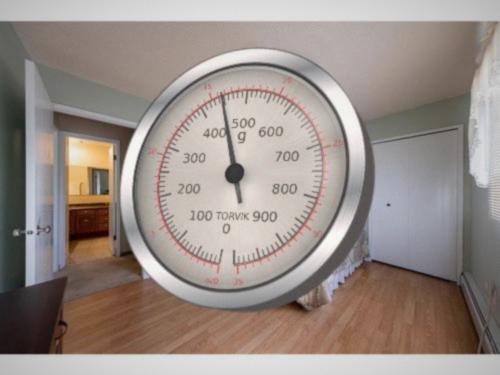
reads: 450
